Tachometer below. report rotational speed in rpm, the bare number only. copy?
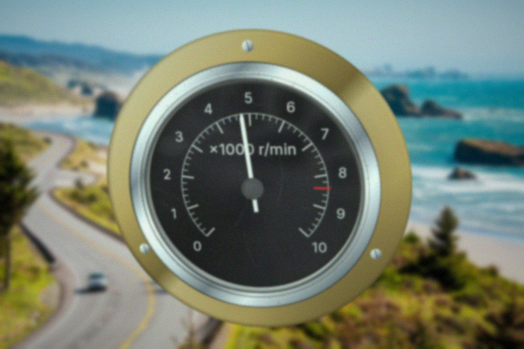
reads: 4800
